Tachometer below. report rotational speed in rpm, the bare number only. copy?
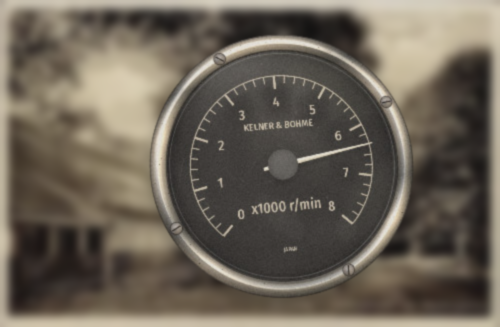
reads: 6400
